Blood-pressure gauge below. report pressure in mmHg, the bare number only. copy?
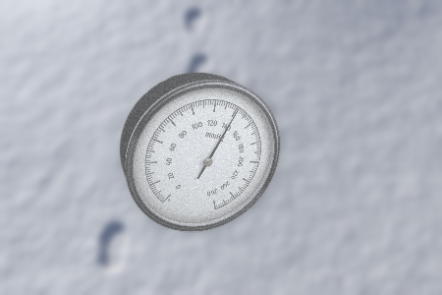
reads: 140
